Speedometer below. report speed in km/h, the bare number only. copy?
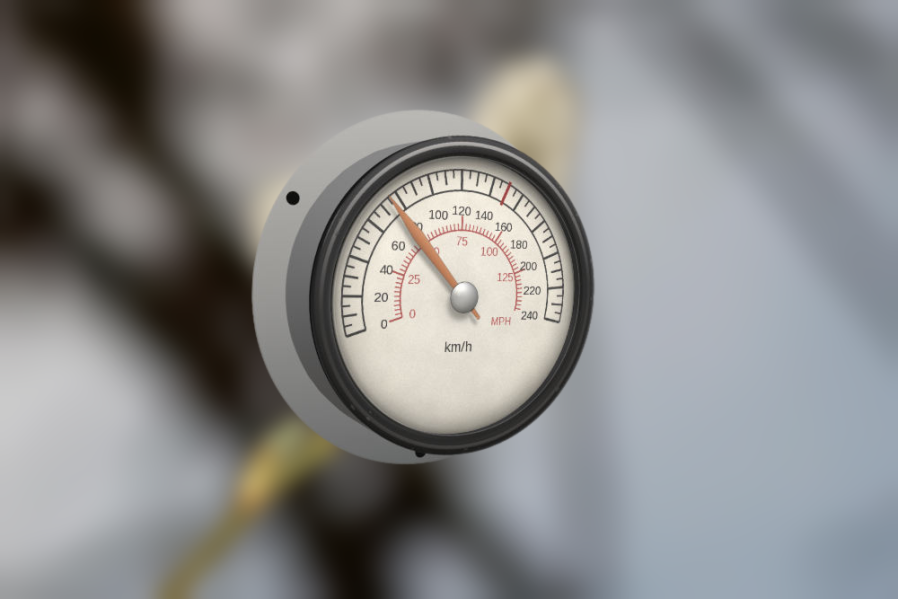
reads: 75
